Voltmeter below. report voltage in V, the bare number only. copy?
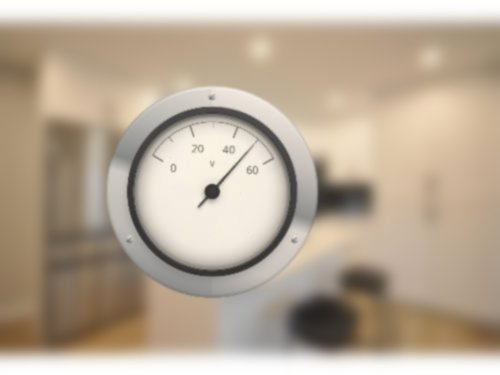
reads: 50
